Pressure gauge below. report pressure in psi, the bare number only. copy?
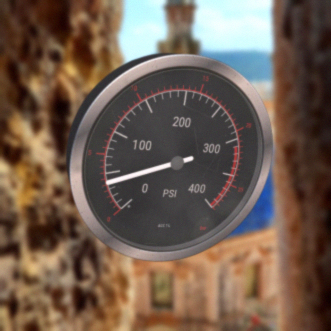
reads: 40
